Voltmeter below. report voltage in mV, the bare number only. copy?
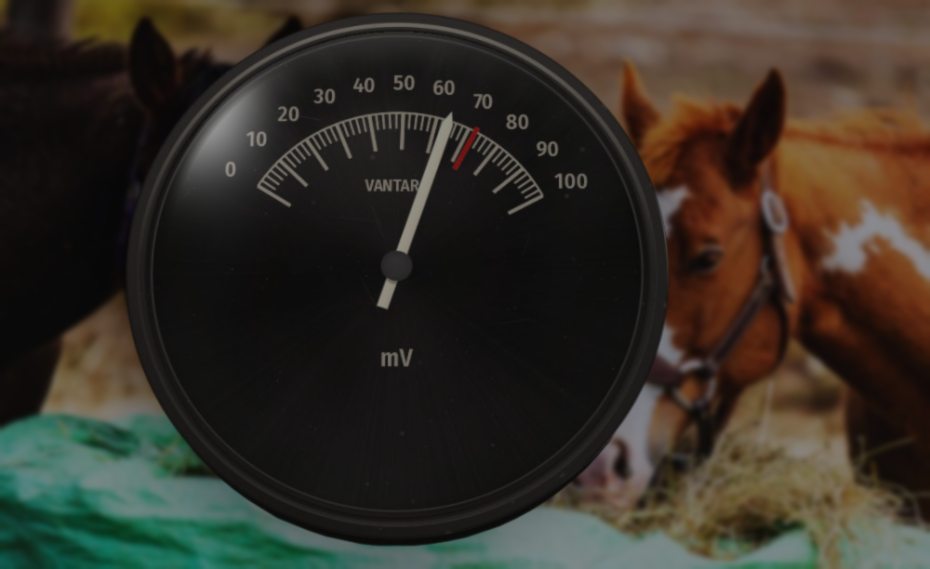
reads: 64
